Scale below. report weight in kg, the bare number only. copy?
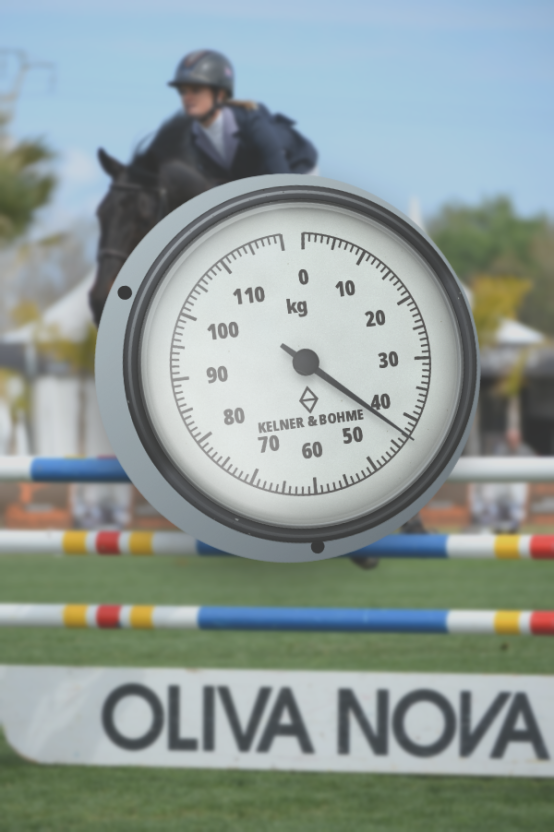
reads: 43
